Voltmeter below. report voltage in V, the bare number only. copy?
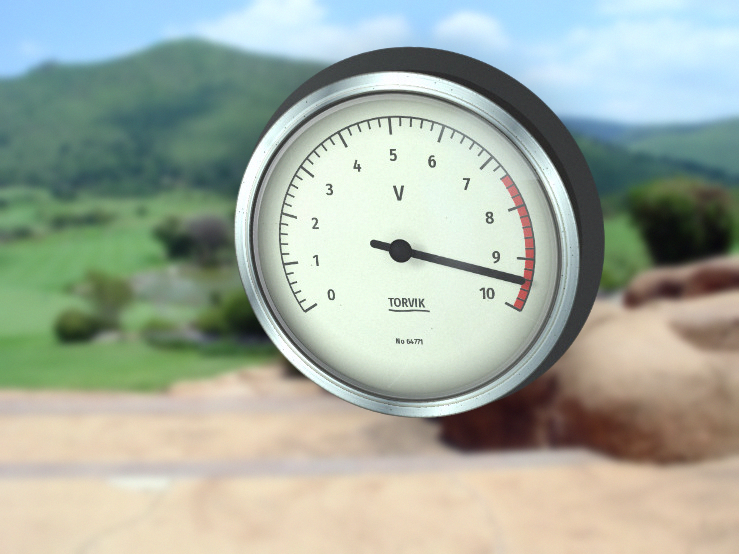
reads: 9.4
